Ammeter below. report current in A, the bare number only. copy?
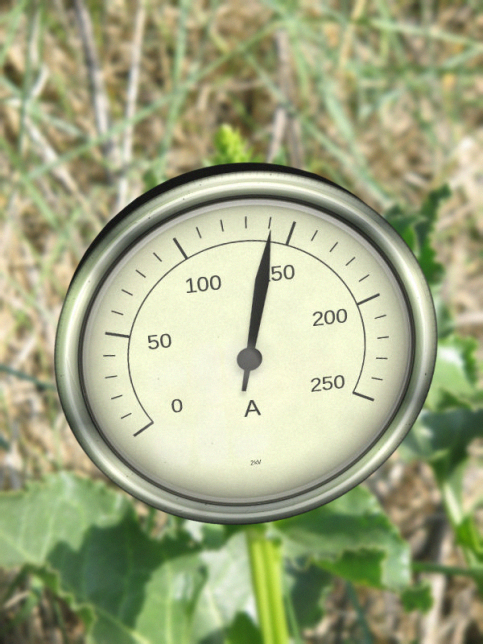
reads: 140
